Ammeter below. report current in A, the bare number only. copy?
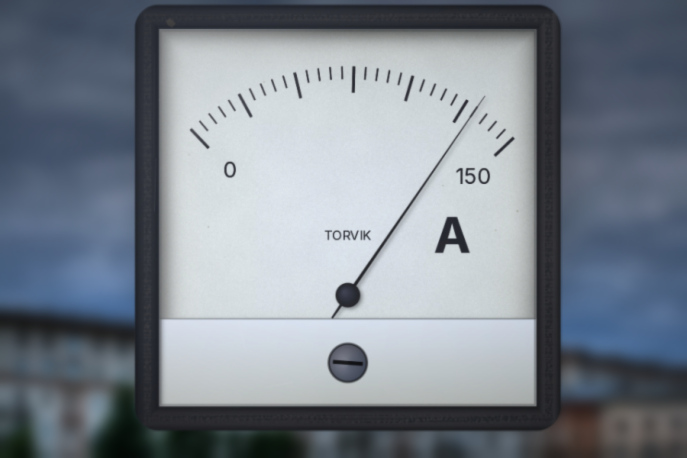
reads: 130
